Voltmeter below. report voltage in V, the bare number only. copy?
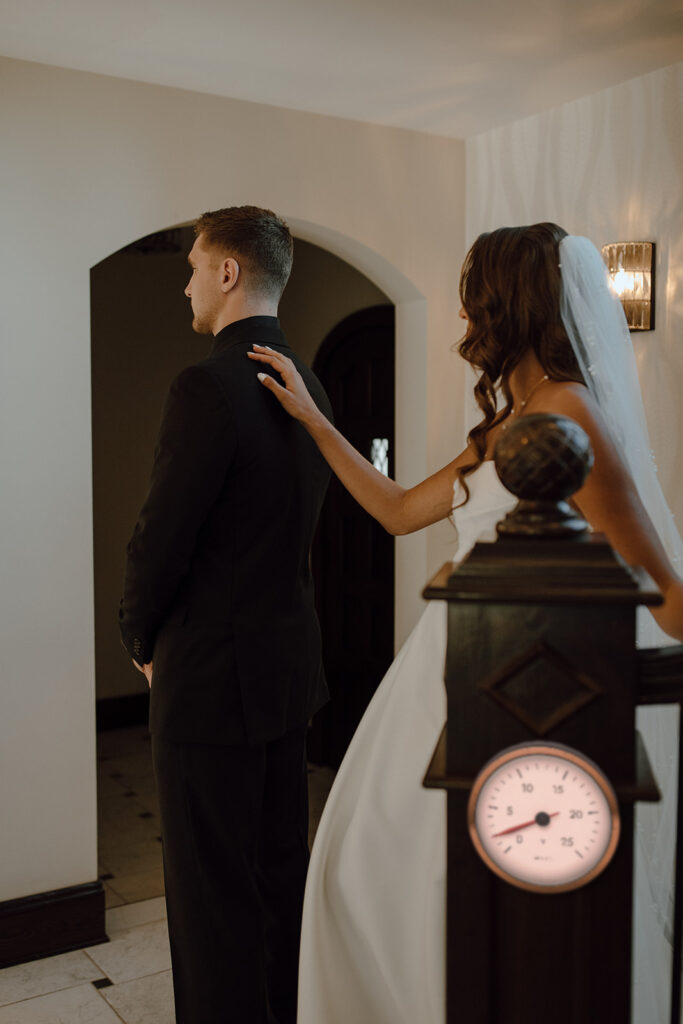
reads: 2
